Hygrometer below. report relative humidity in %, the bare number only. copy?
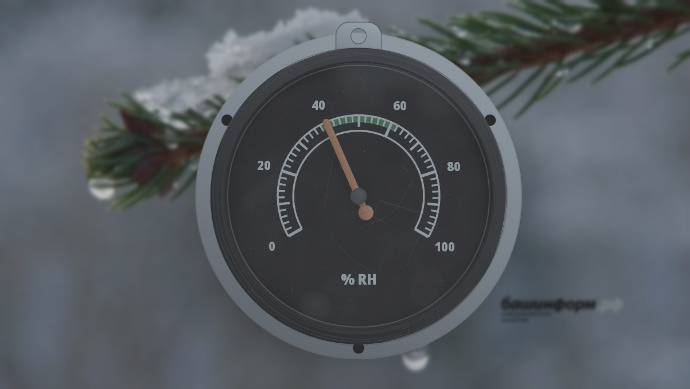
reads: 40
